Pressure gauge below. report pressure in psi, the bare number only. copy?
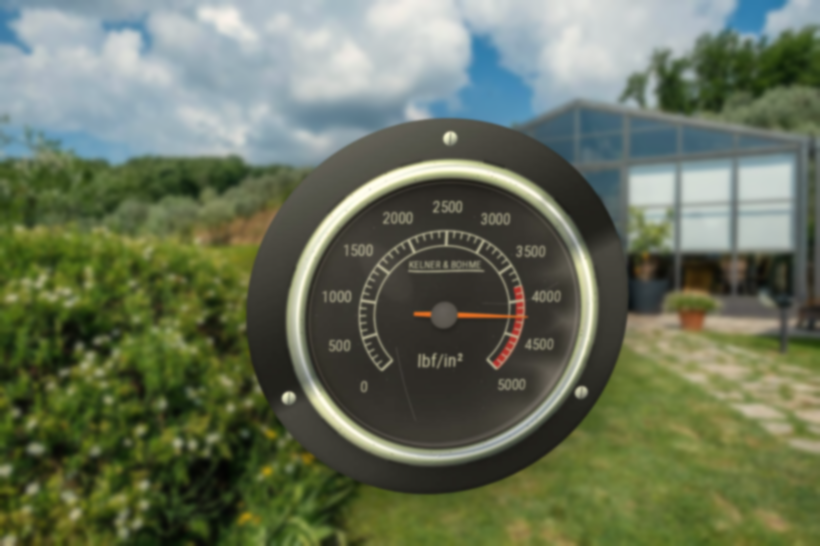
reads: 4200
